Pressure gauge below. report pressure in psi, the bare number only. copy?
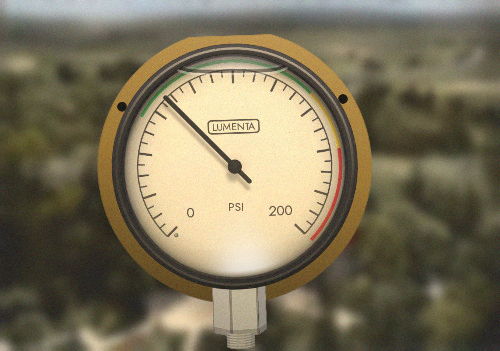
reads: 67.5
